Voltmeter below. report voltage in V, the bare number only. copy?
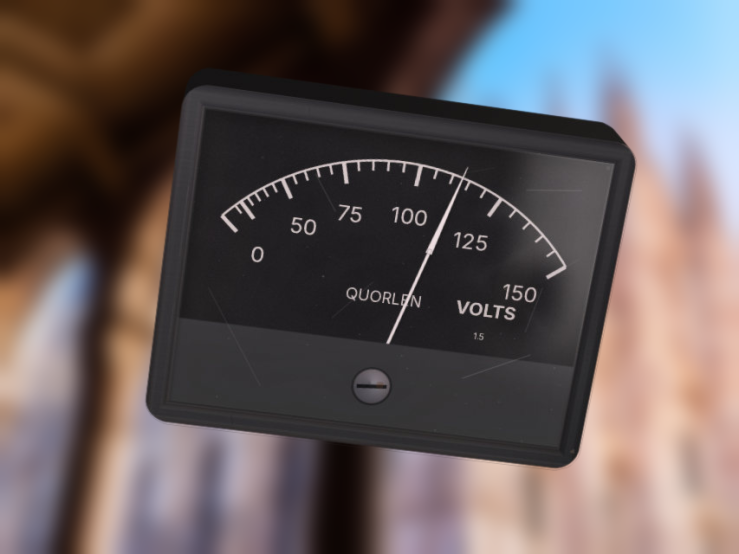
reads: 112.5
